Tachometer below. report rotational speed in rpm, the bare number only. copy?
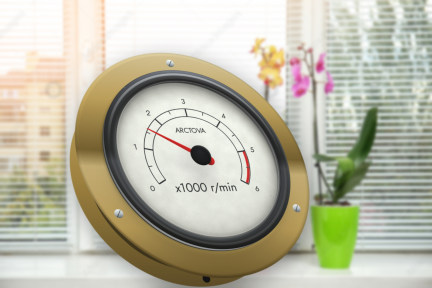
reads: 1500
